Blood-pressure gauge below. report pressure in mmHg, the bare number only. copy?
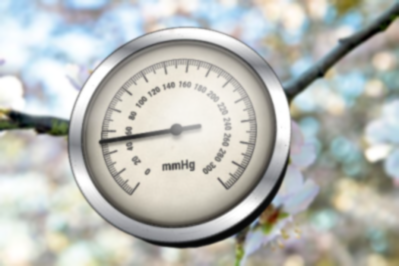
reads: 50
